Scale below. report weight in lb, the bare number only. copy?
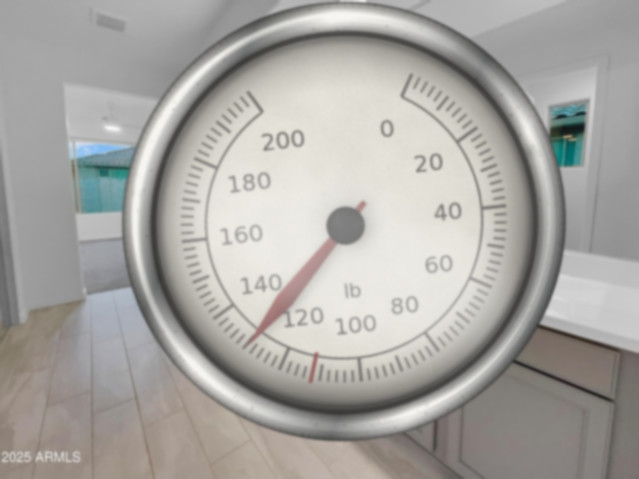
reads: 130
